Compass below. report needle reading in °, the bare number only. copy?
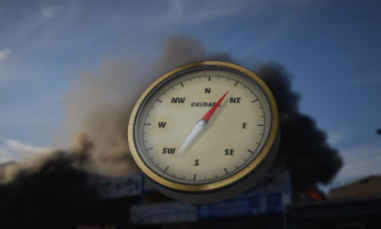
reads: 30
